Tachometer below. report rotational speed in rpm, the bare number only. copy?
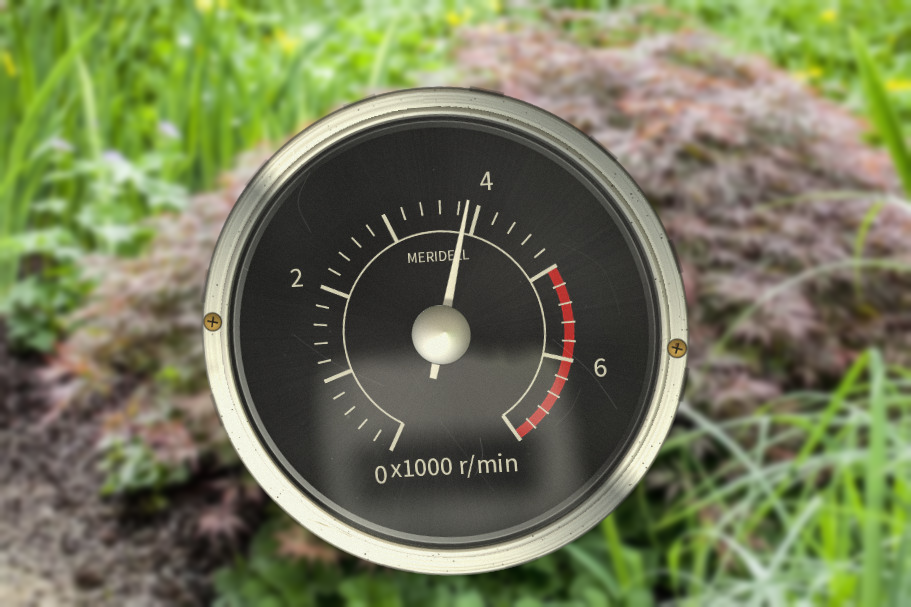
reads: 3900
